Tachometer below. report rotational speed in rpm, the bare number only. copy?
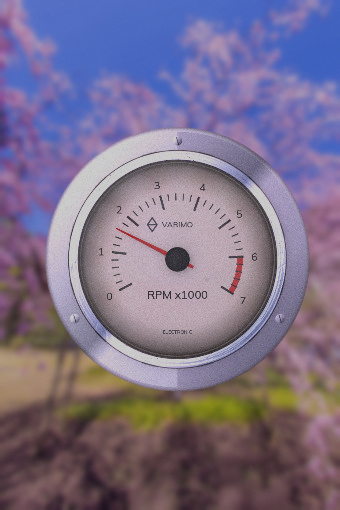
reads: 1600
